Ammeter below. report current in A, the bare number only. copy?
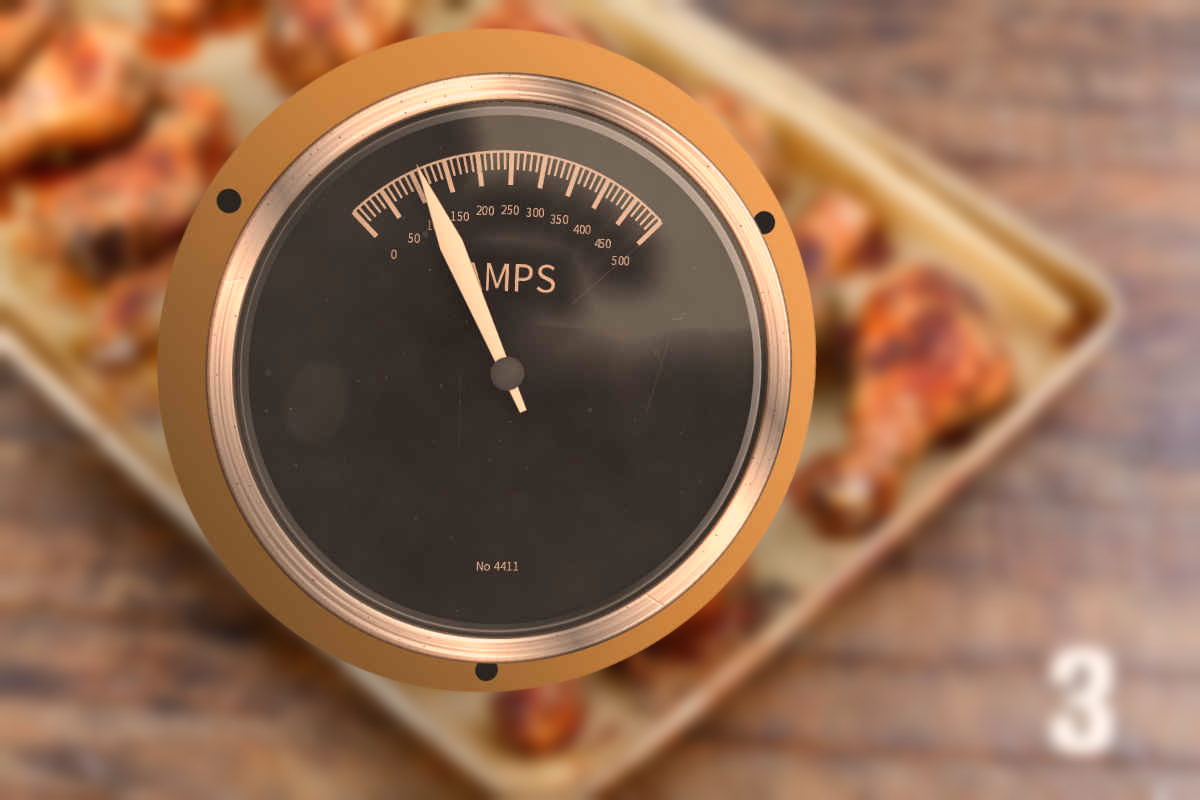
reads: 110
